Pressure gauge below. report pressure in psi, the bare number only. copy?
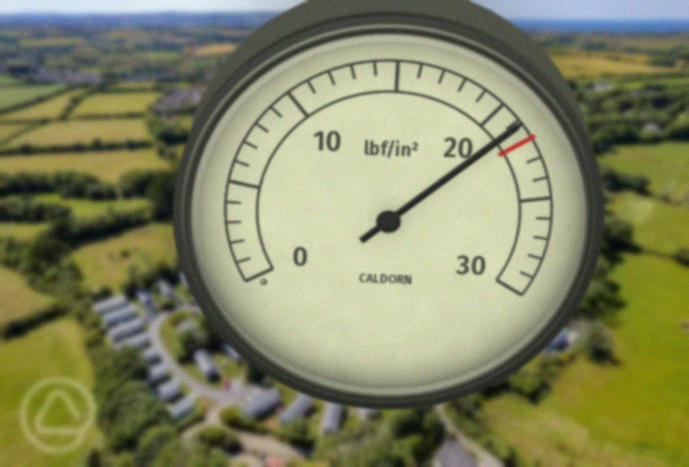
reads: 21
